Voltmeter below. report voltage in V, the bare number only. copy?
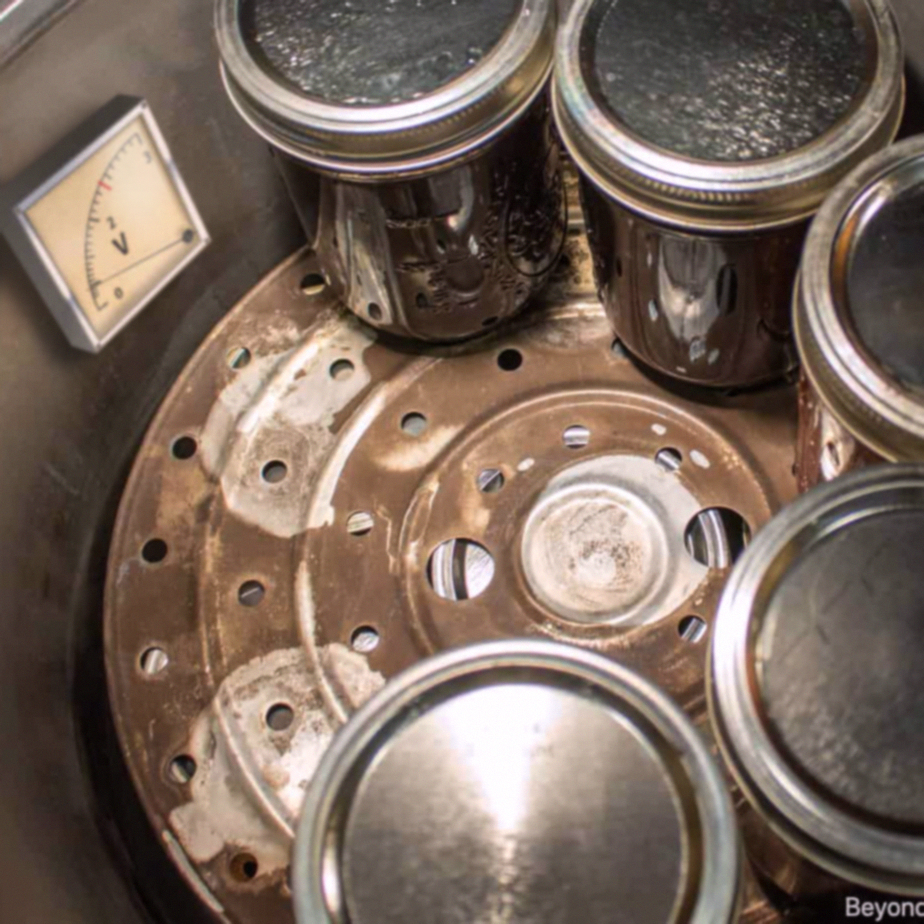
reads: 1
